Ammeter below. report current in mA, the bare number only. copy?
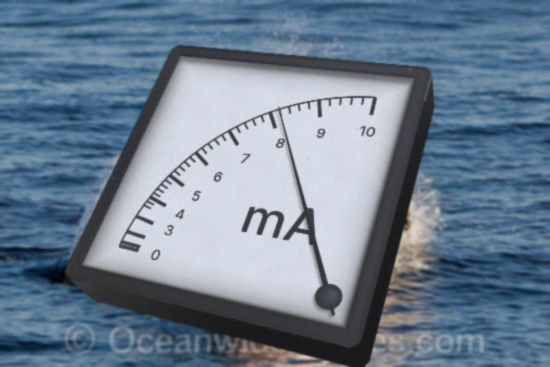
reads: 8.2
